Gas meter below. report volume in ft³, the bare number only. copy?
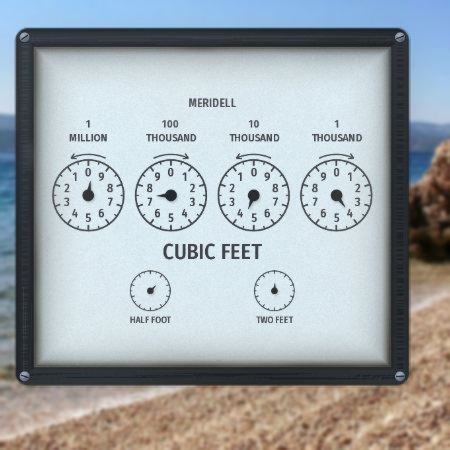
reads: 974400
